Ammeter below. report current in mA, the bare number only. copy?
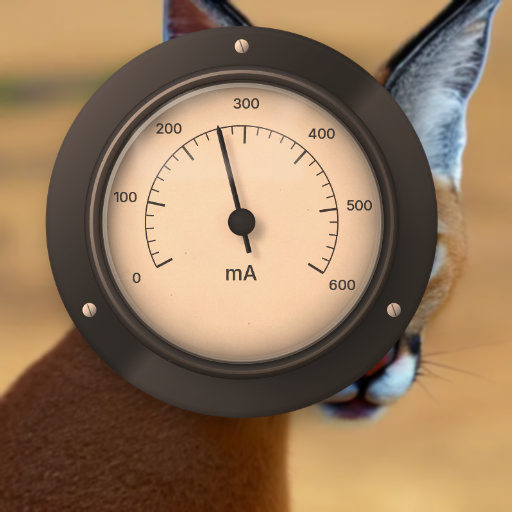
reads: 260
